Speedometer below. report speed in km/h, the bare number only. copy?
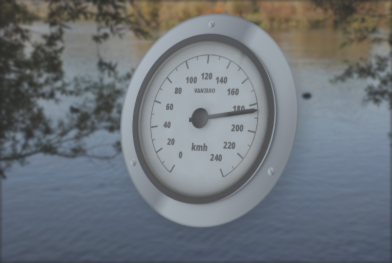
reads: 185
